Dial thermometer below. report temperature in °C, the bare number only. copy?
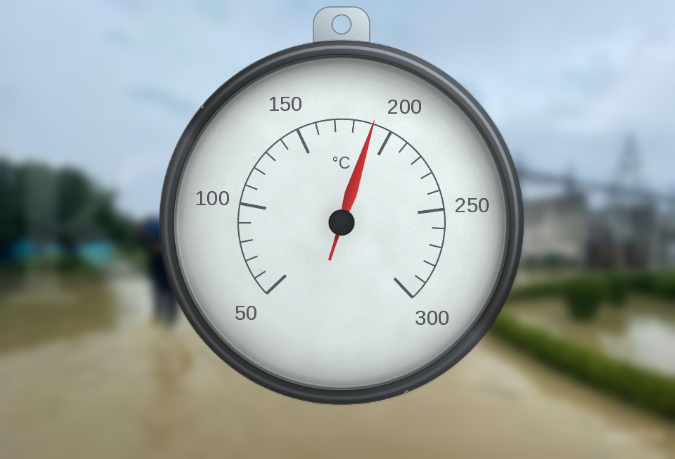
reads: 190
